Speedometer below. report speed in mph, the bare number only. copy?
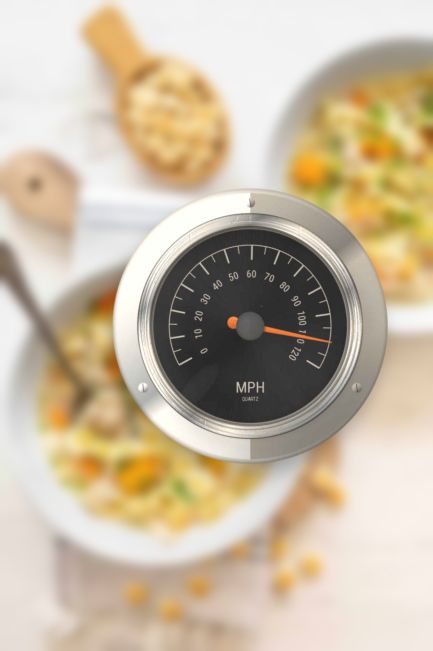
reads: 110
